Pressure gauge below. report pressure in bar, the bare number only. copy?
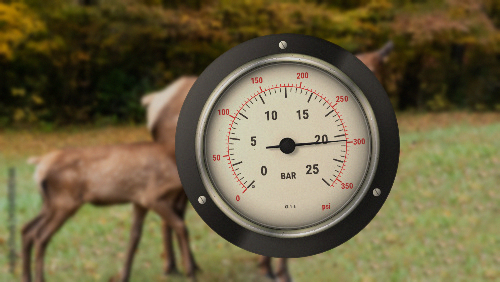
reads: 20.5
